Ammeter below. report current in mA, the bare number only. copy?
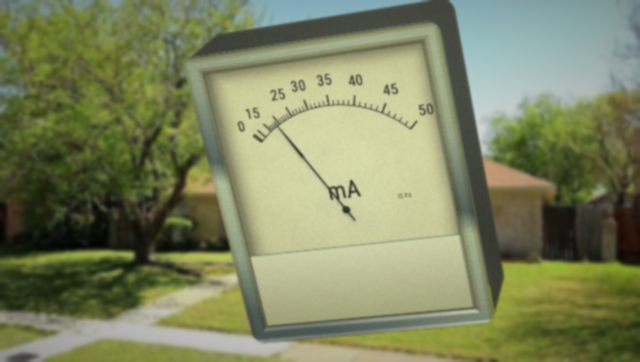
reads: 20
